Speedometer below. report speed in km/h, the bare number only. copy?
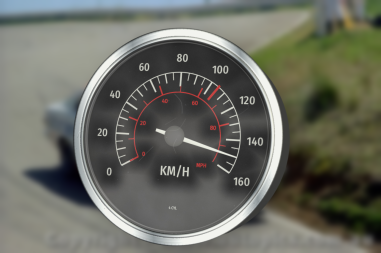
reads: 150
